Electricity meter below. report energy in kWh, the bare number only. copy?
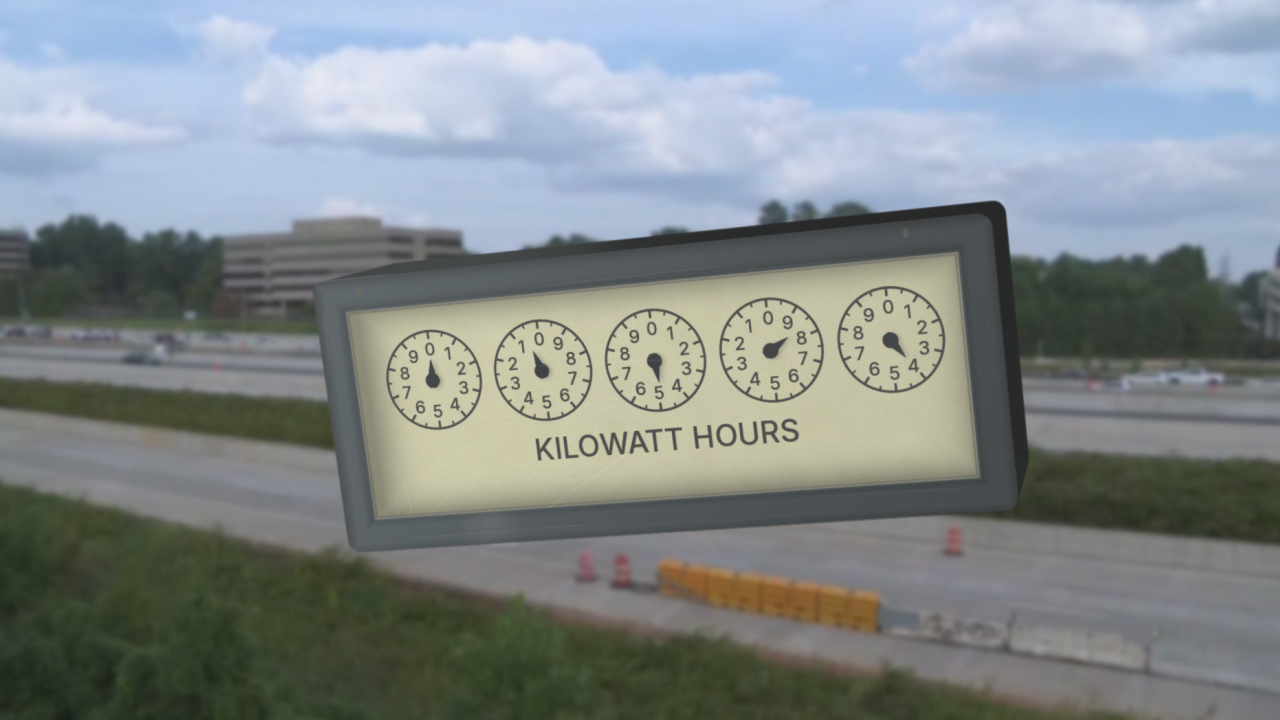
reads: 484
